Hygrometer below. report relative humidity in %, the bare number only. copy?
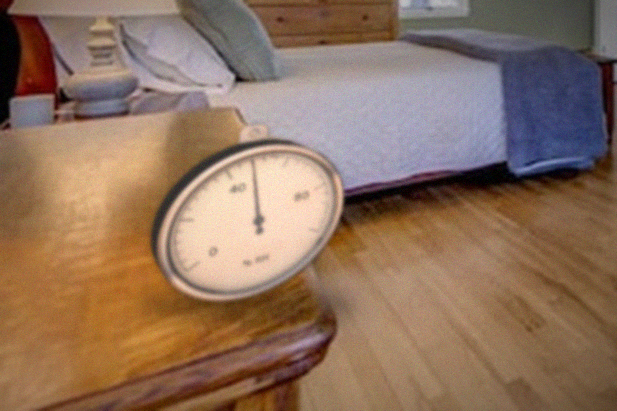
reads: 48
